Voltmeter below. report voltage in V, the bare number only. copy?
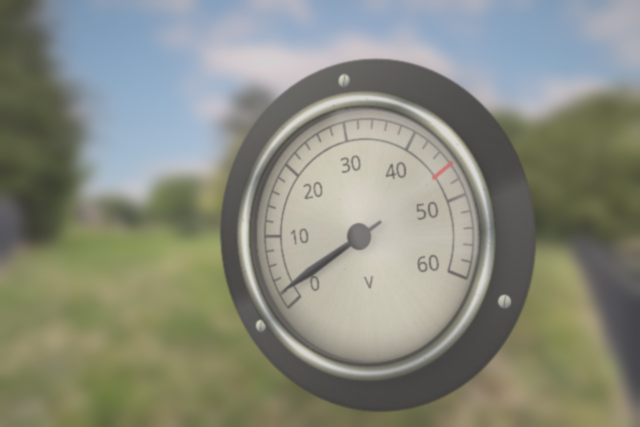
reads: 2
